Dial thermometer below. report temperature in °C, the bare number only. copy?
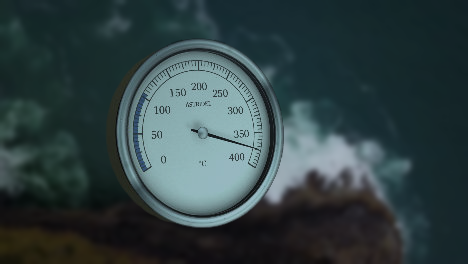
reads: 375
